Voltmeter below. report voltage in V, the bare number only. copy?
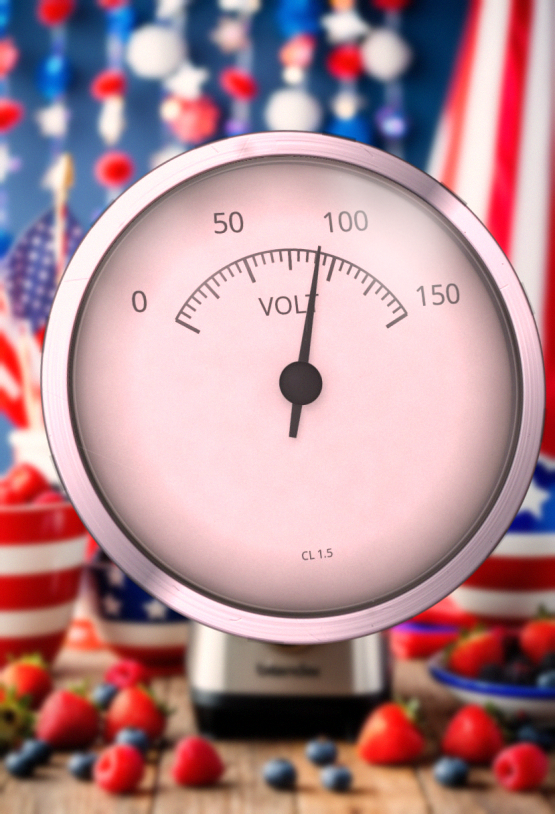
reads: 90
